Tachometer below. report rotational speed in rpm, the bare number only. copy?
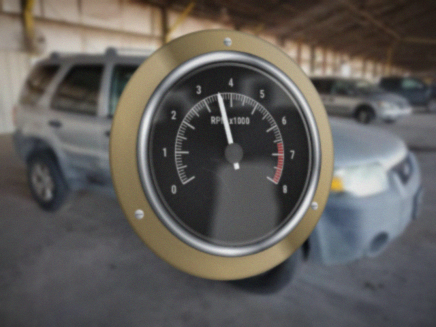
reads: 3500
